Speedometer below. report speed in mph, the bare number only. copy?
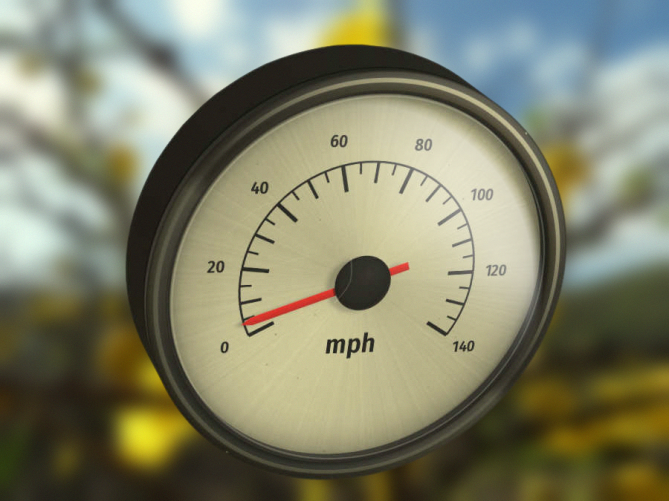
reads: 5
